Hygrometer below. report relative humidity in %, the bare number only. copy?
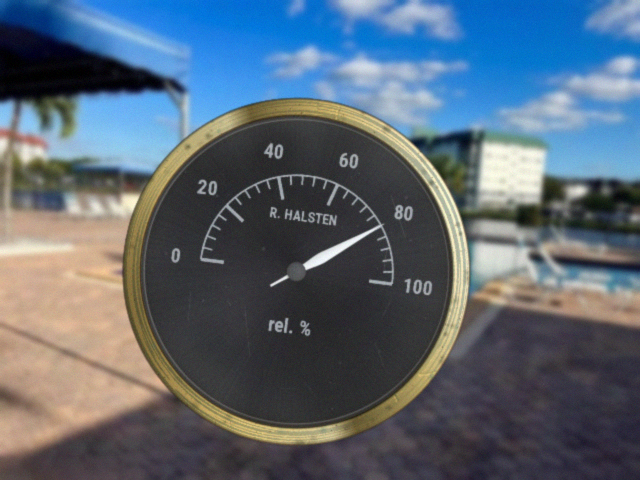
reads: 80
